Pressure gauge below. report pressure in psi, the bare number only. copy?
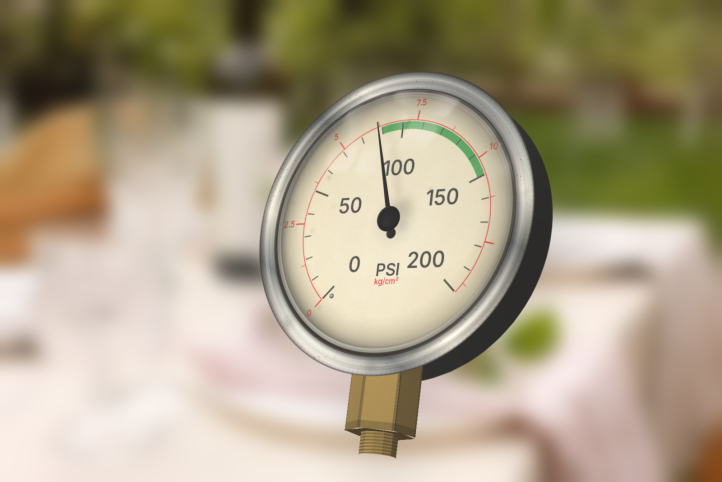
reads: 90
